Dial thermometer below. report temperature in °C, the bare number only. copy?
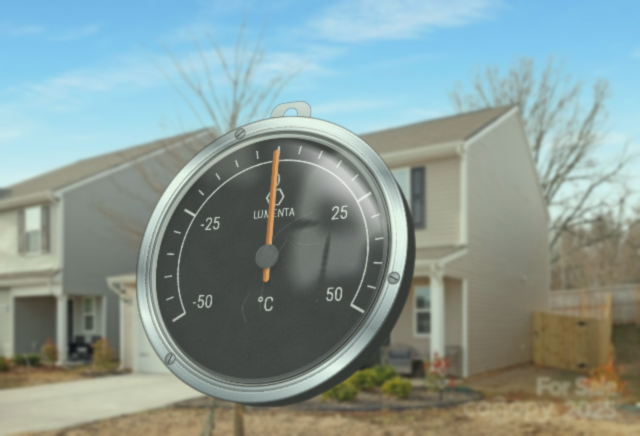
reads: 0
